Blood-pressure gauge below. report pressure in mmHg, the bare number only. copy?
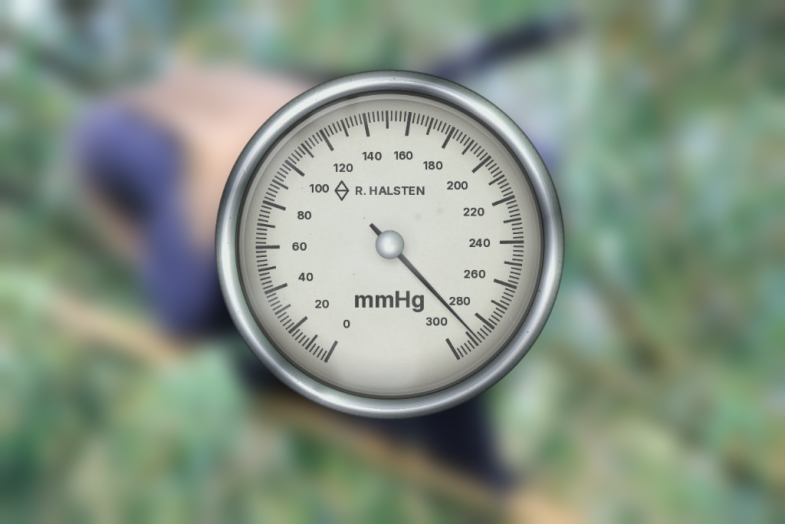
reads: 288
